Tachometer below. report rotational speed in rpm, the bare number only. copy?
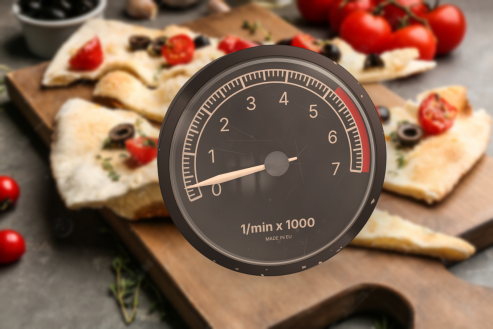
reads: 300
